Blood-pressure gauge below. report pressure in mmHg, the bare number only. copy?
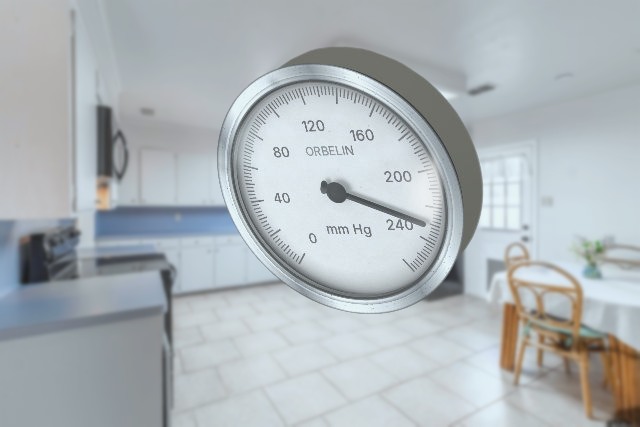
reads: 230
